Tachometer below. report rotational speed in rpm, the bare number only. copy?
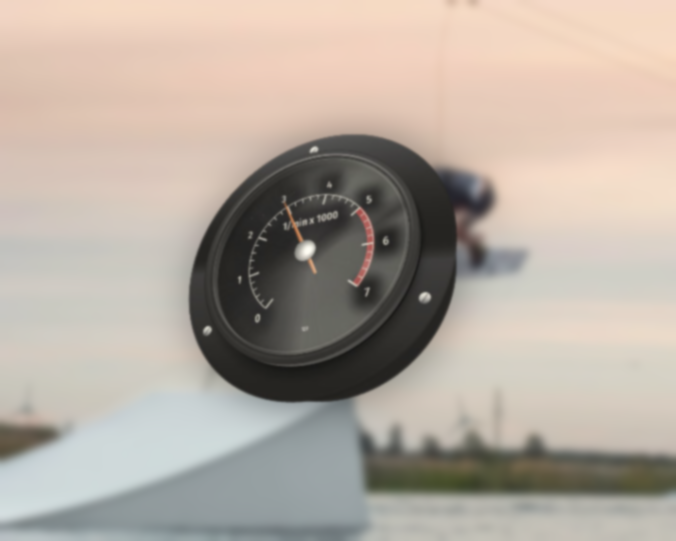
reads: 3000
